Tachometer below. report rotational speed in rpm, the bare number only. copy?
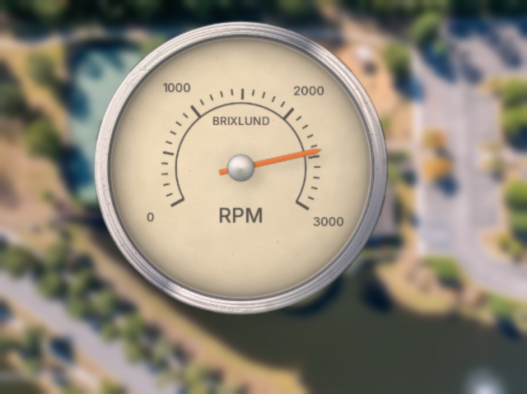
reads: 2450
